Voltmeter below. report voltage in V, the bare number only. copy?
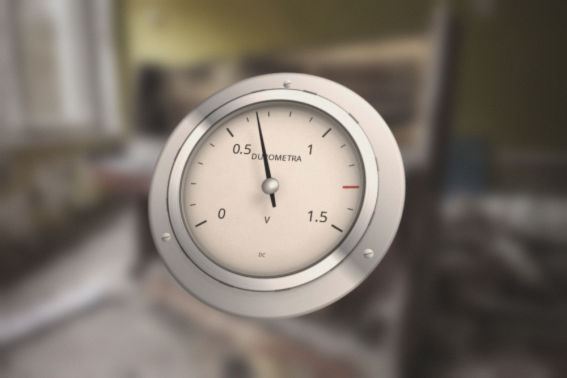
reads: 0.65
